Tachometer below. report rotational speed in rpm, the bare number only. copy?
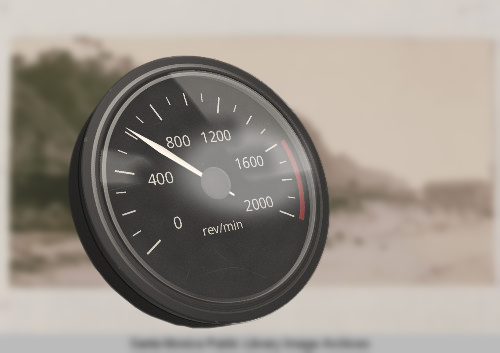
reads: 600
